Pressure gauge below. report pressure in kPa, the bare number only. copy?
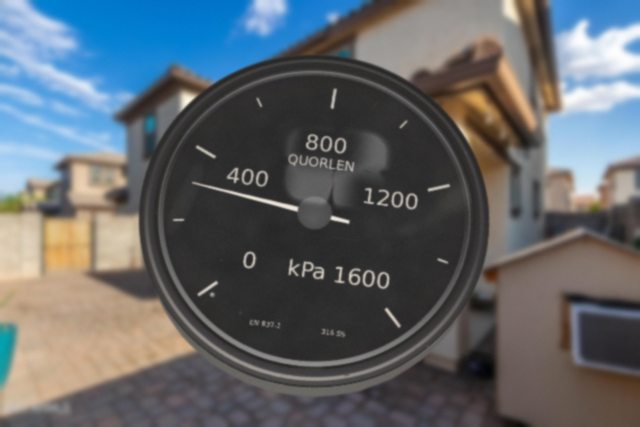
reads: 300
